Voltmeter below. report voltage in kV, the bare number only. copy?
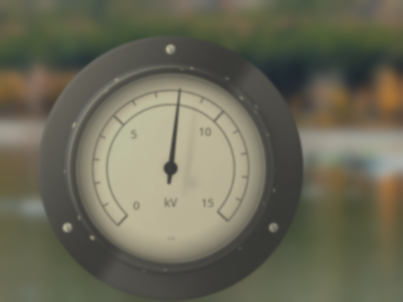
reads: 8
